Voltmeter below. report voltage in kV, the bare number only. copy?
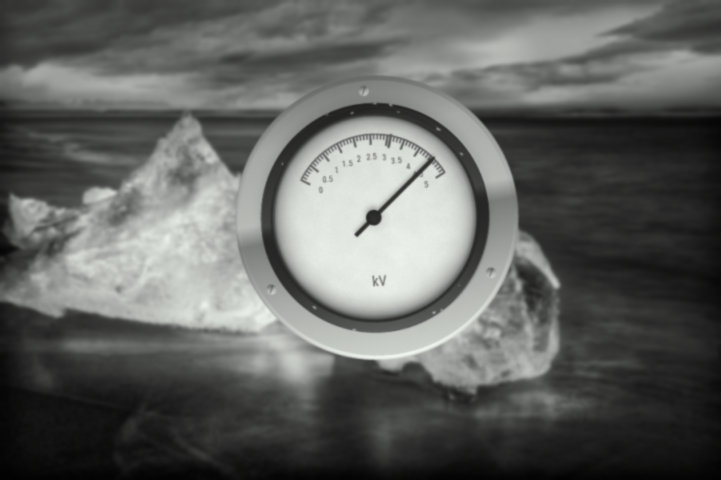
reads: 4.5
